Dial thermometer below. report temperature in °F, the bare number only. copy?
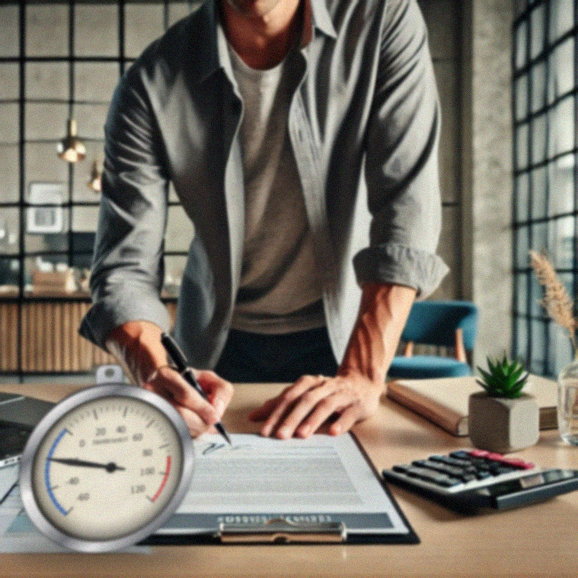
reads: -20
